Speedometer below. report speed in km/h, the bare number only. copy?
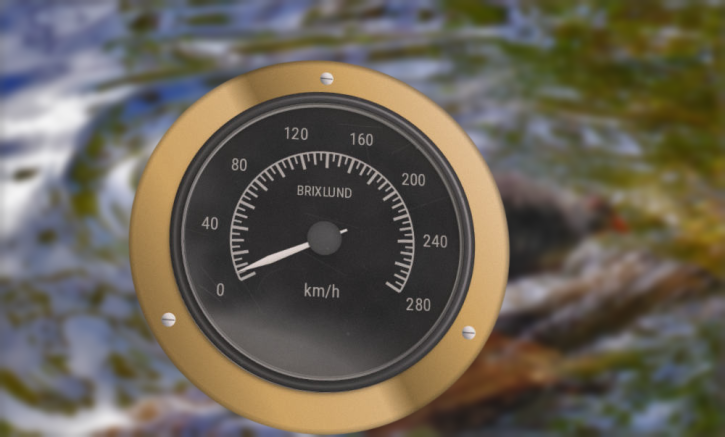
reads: 5
